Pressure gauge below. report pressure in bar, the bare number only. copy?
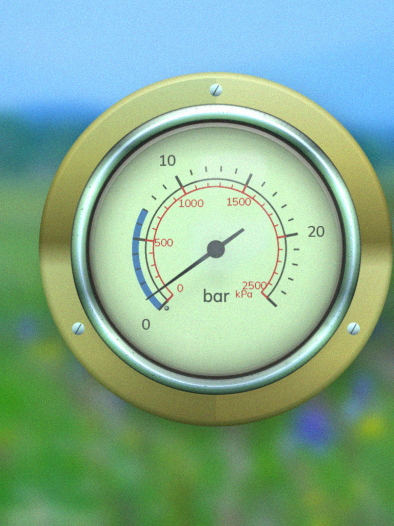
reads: 1
